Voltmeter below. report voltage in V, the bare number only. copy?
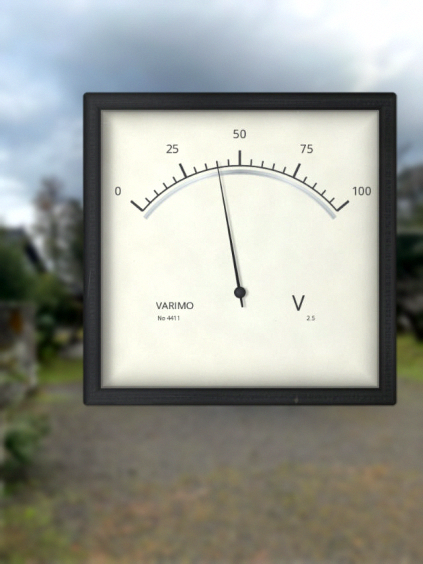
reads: 40
